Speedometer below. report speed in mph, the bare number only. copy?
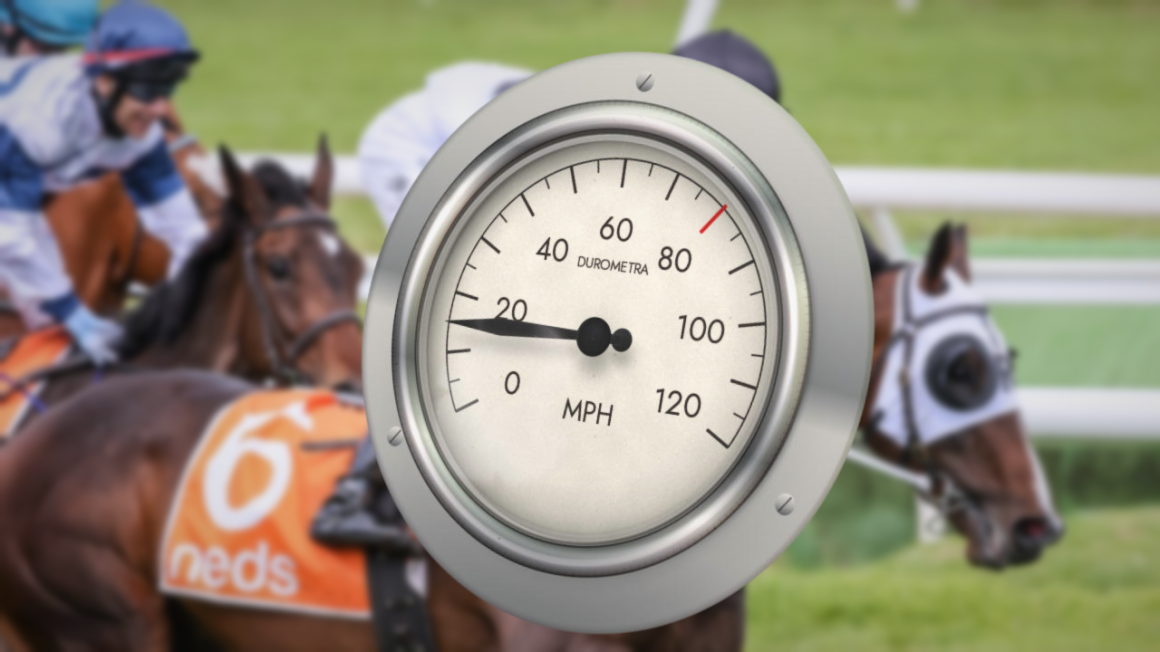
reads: 15
